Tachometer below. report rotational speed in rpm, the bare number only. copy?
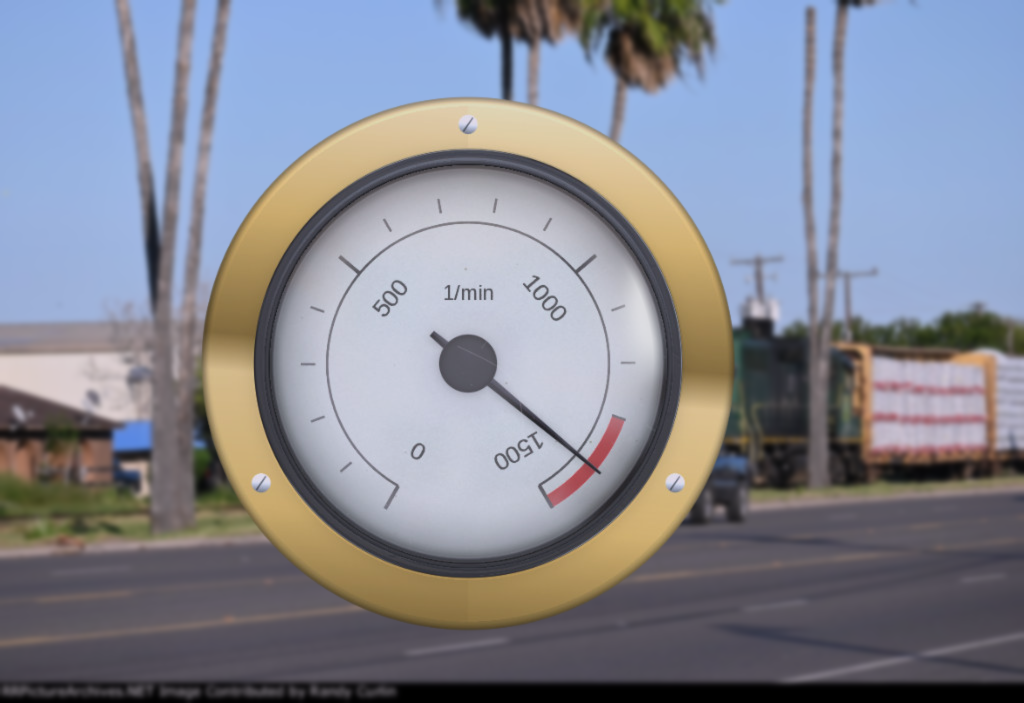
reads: 1400
